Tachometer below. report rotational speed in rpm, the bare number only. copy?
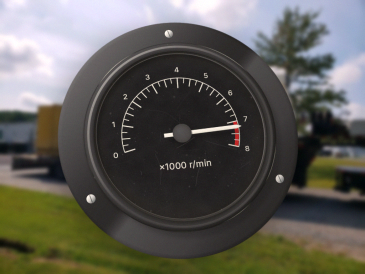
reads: 7250
